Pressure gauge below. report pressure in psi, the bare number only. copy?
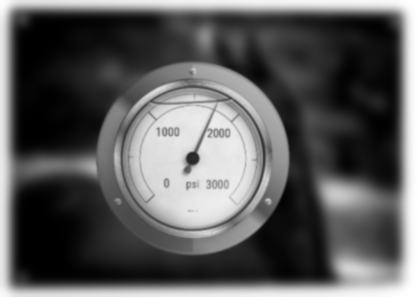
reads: 1750
